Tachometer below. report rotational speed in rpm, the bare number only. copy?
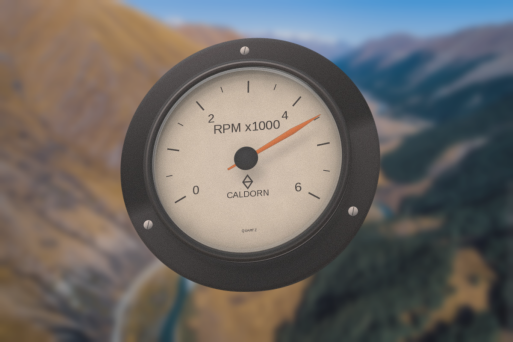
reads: 4500
